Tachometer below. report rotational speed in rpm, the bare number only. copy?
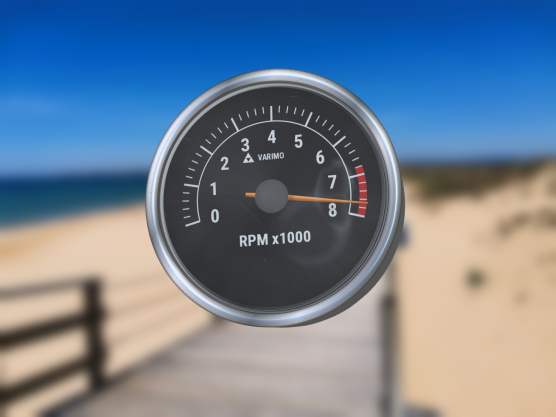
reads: 7700
